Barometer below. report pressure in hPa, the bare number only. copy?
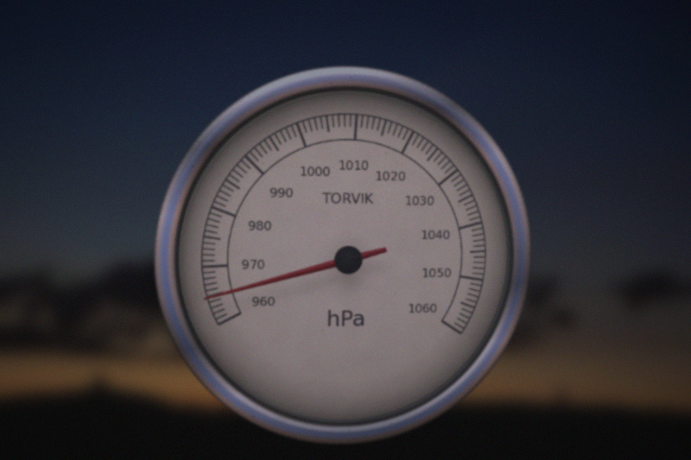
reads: 965
